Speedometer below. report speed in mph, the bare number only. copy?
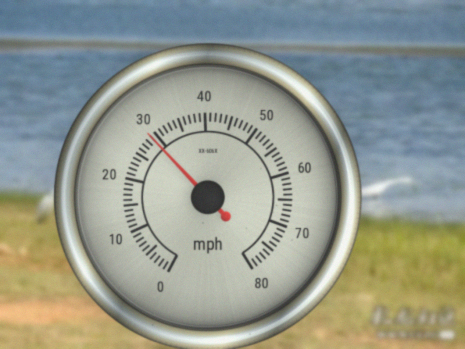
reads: 29
